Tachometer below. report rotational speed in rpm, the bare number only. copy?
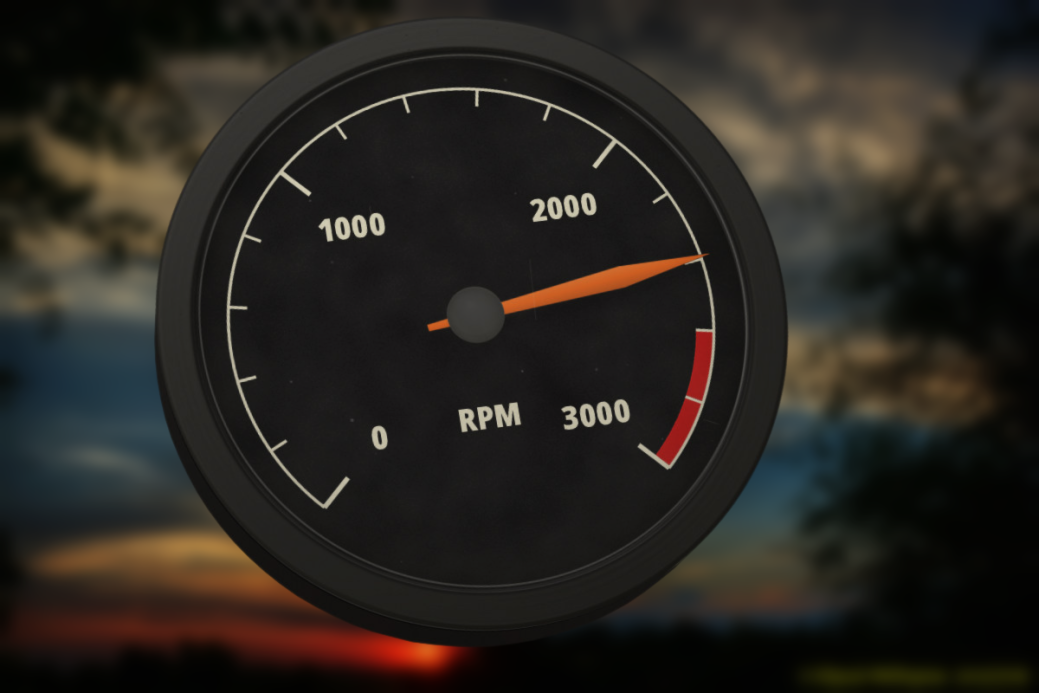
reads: 2400
